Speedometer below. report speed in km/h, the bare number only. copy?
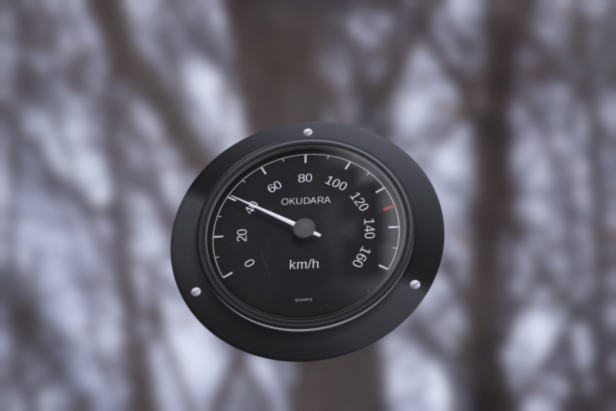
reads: 40
